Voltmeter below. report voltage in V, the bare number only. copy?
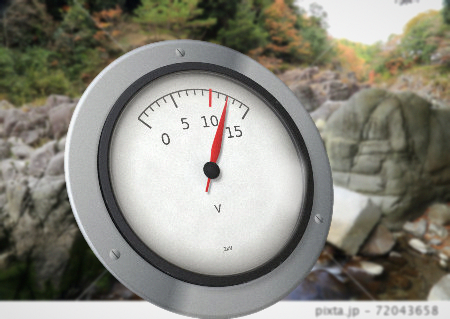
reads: 12
